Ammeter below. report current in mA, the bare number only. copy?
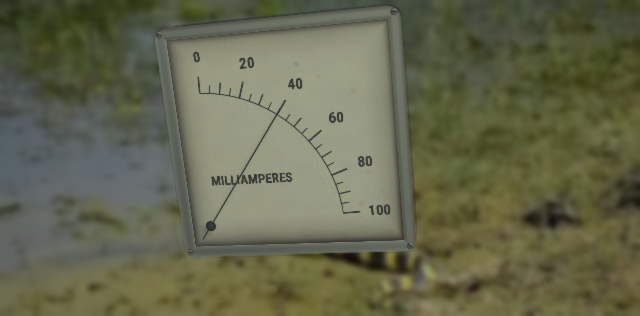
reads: 40
